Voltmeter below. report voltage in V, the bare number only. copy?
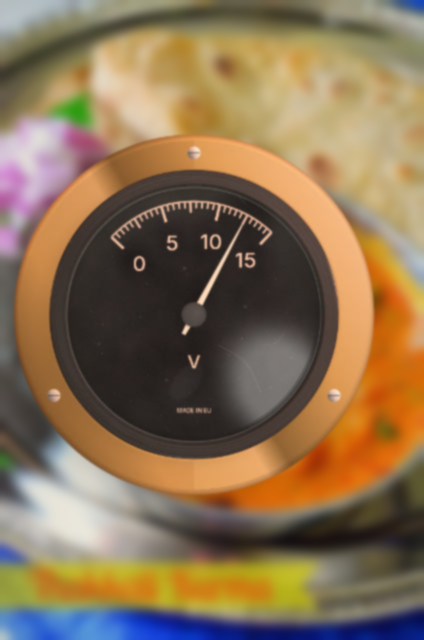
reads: 12.5
